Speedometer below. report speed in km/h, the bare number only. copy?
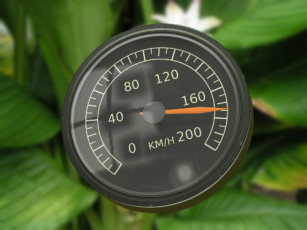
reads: 175
